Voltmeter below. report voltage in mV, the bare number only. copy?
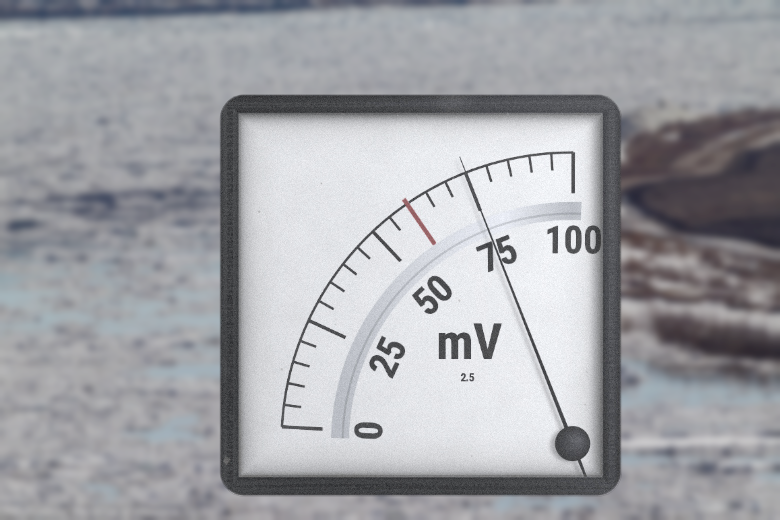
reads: 75
